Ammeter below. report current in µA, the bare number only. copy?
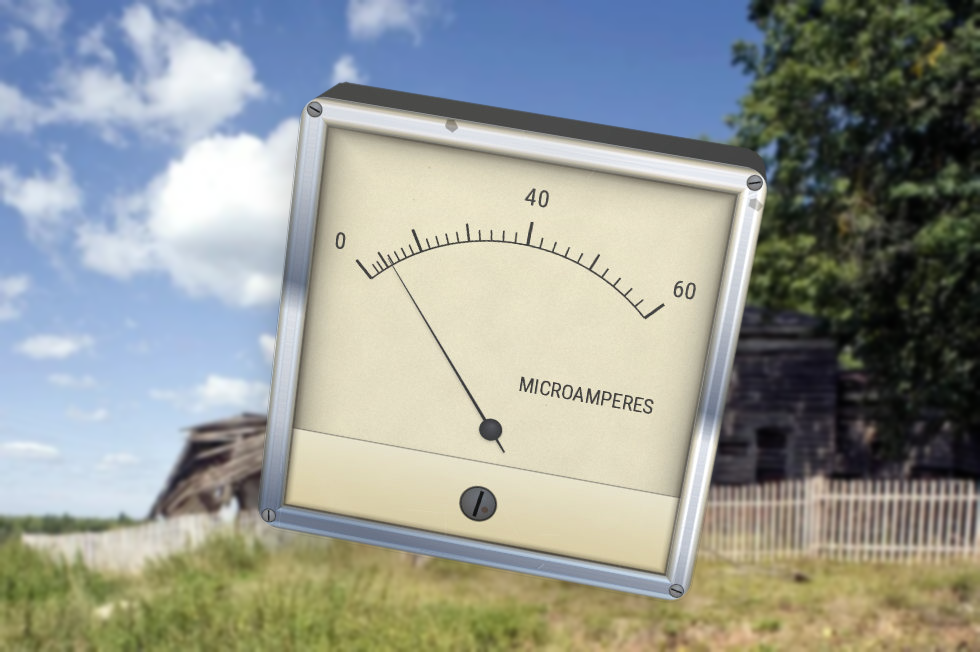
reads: 12
